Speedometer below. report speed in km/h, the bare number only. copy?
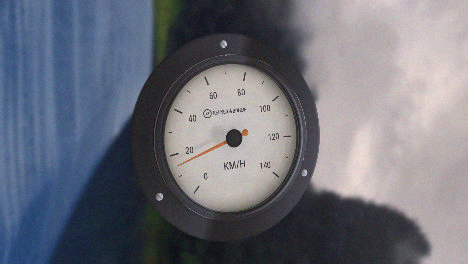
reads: 15
